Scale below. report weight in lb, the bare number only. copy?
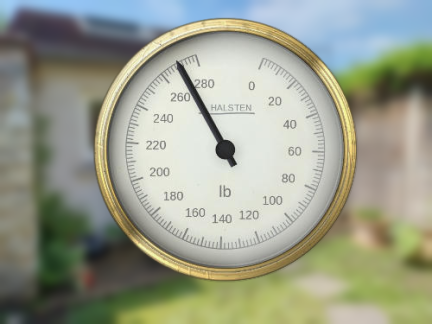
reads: 270
